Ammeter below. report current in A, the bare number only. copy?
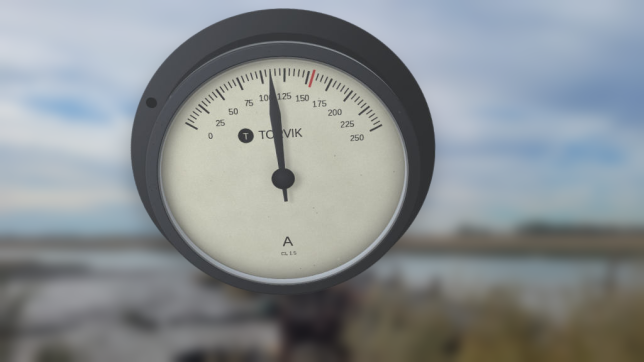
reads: 110
